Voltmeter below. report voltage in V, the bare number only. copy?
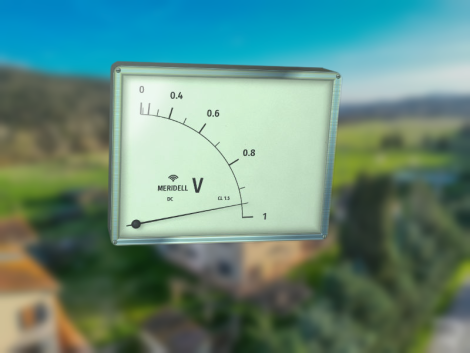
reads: 0.95
